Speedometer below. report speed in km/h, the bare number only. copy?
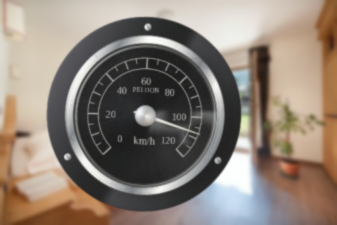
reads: 107.5
